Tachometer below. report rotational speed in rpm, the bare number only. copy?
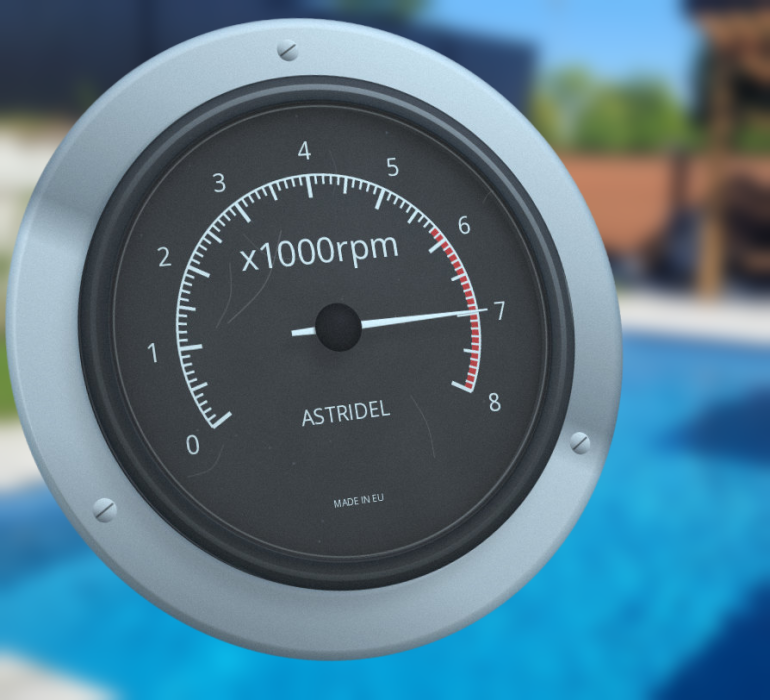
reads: 7000
